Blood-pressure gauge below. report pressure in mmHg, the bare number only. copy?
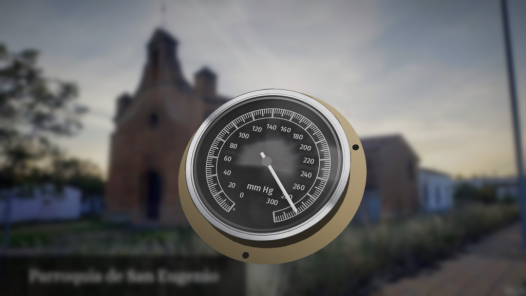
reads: 280
